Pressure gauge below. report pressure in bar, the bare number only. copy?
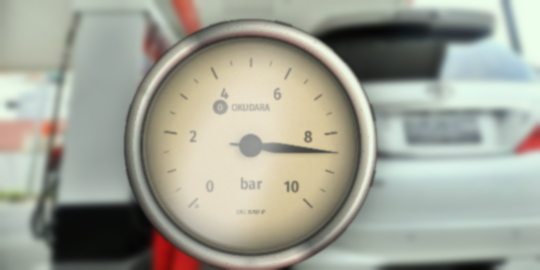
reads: 8.5
